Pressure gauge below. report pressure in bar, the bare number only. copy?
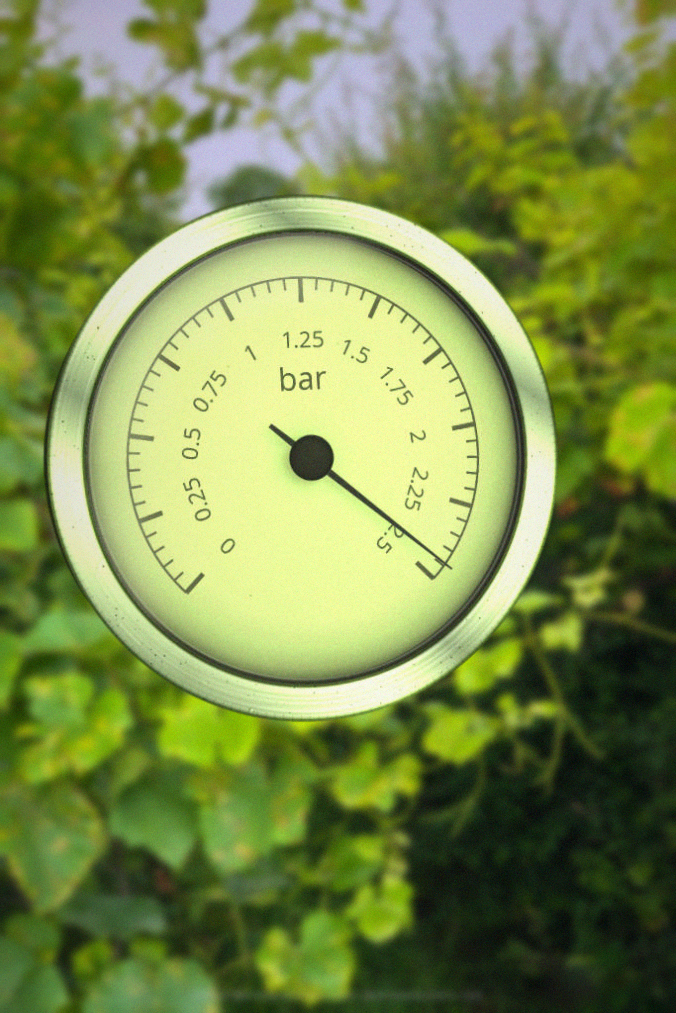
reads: 2.45
